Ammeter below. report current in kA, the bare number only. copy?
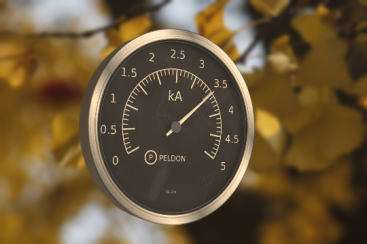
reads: 3.5
